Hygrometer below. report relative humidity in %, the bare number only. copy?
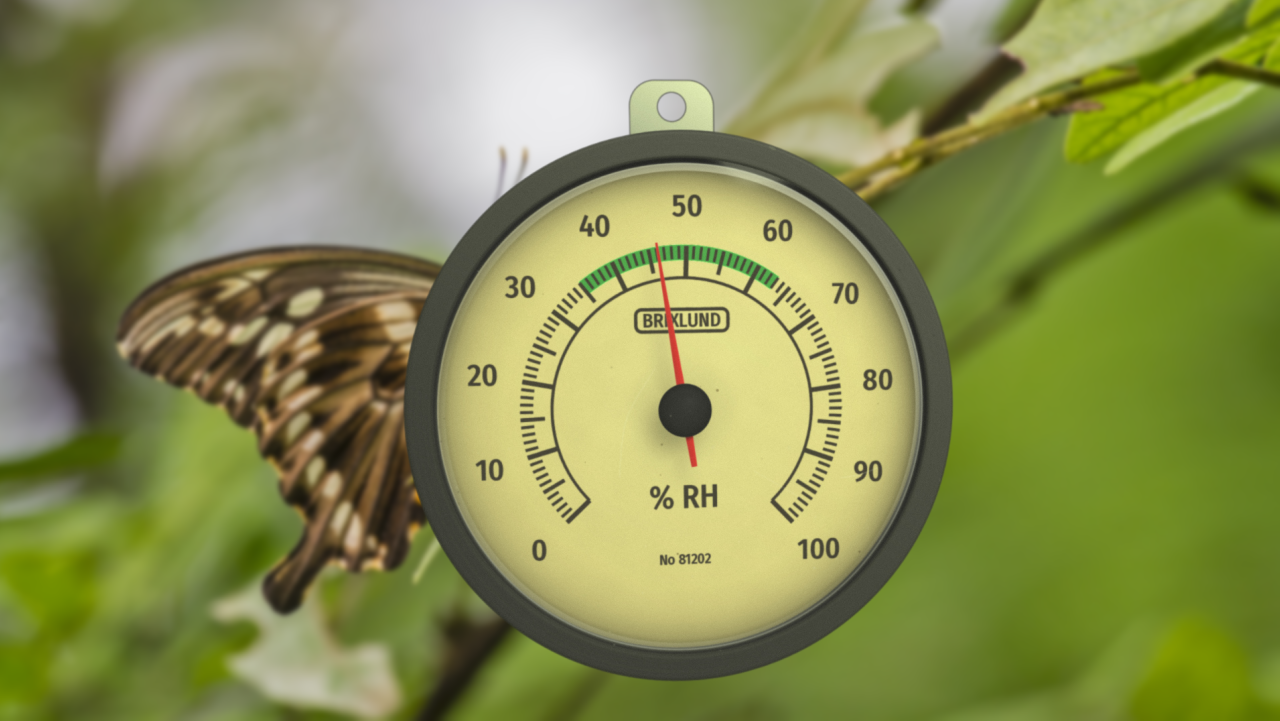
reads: 46
